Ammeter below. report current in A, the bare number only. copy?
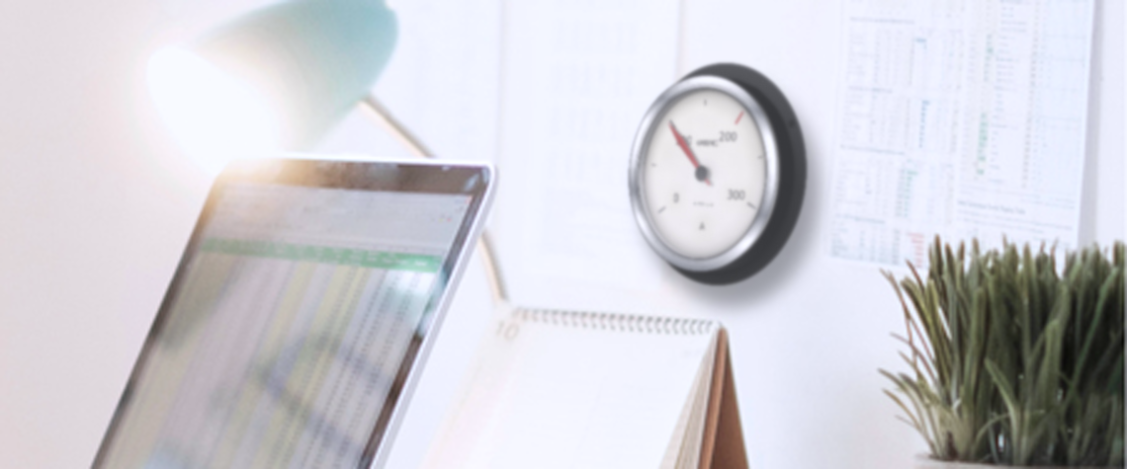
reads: 100
